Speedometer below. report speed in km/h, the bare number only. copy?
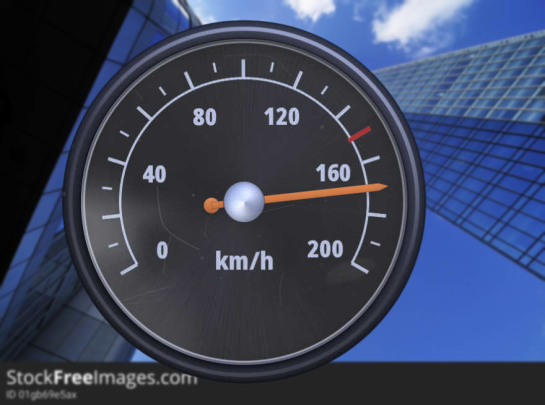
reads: 170
